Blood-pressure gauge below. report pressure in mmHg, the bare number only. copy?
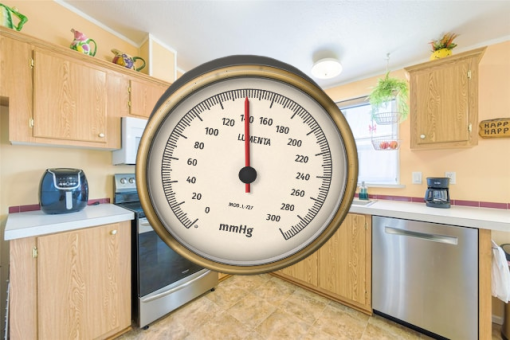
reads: 140
